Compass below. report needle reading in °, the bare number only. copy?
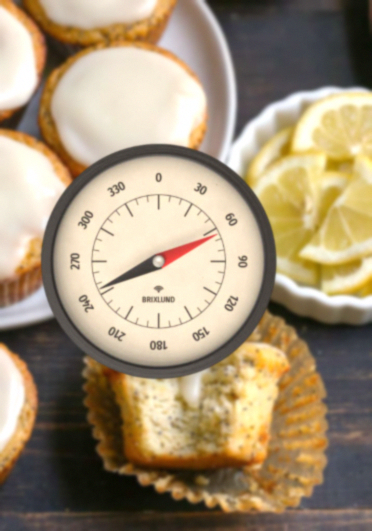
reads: 65
